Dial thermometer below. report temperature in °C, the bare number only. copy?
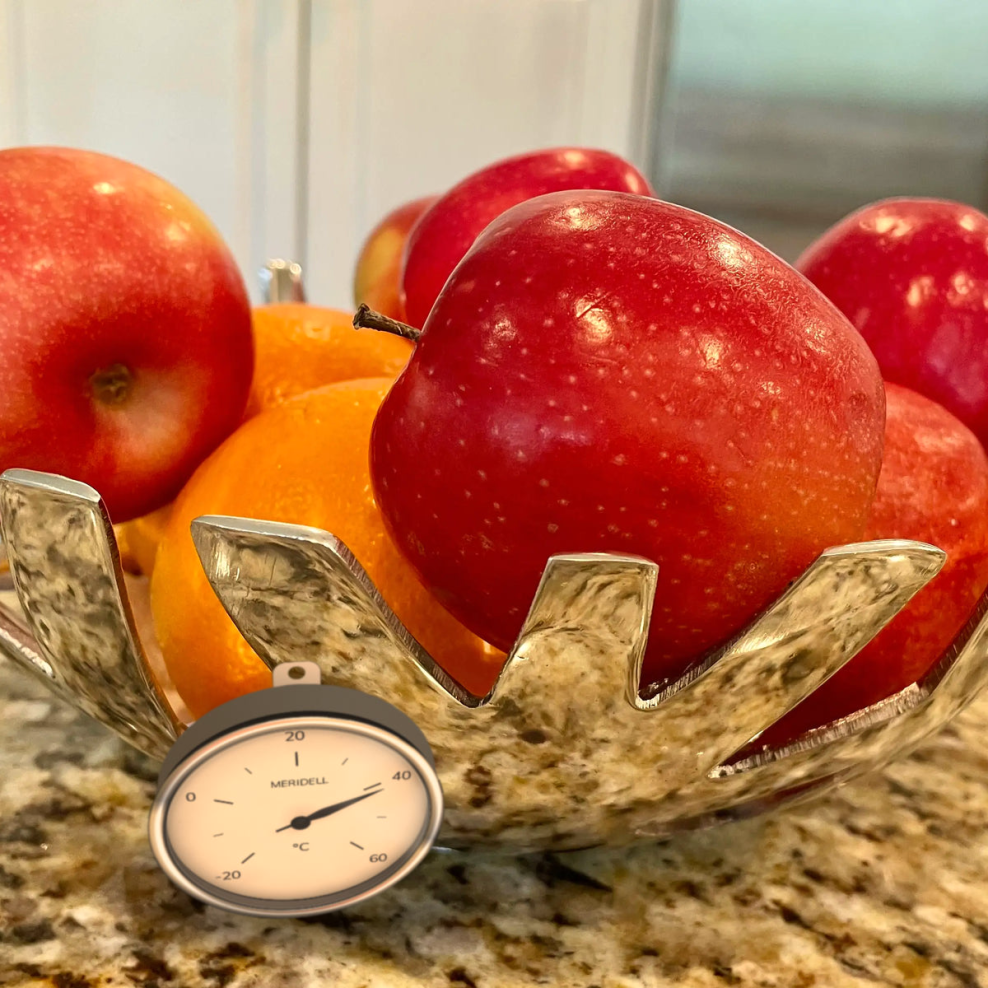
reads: 40
